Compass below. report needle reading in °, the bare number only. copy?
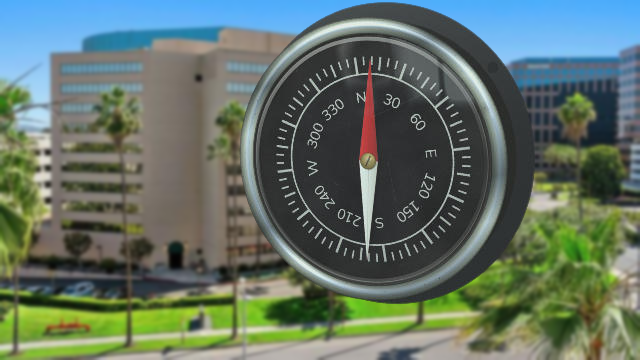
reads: 10
